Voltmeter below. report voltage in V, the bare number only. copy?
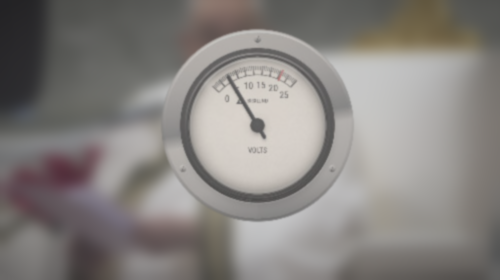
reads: 5
